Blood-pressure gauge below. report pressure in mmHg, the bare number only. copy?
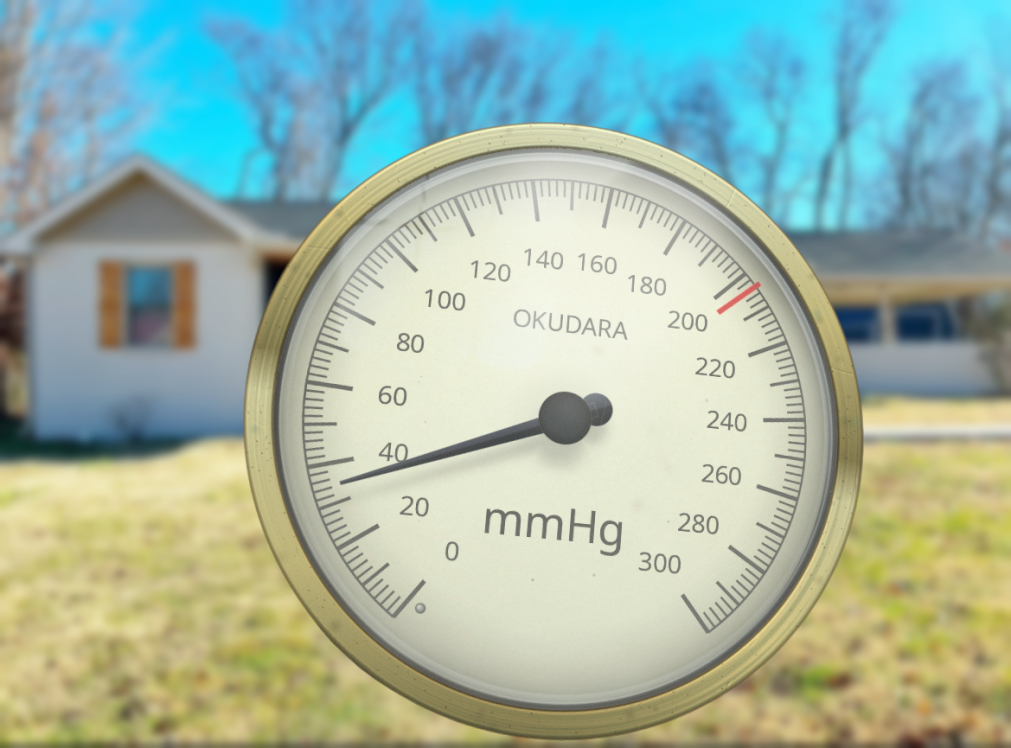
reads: 34
